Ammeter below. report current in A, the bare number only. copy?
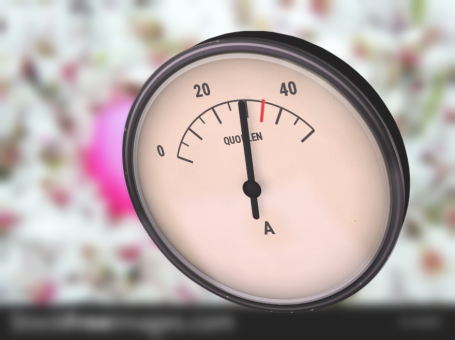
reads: 30
